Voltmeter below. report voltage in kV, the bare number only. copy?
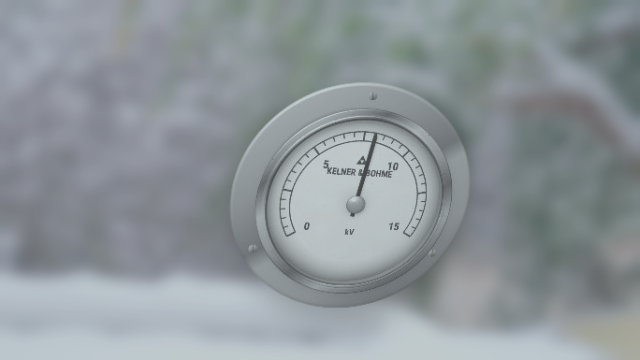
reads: 8
